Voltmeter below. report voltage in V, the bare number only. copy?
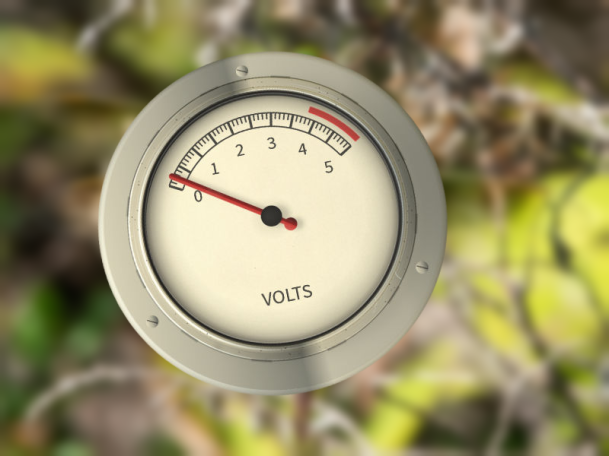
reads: 0.2
